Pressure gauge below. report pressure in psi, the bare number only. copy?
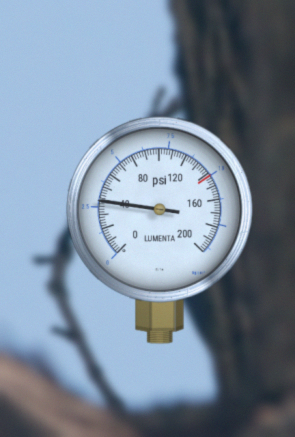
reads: 40
